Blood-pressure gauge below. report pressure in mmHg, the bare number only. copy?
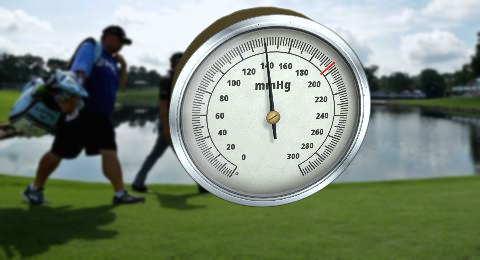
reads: 140
